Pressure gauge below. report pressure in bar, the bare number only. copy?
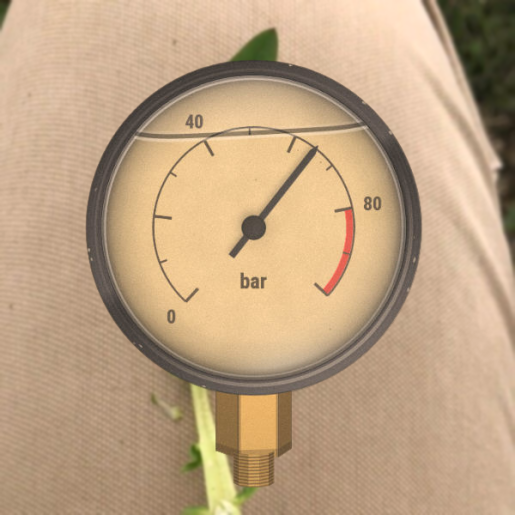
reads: 65
